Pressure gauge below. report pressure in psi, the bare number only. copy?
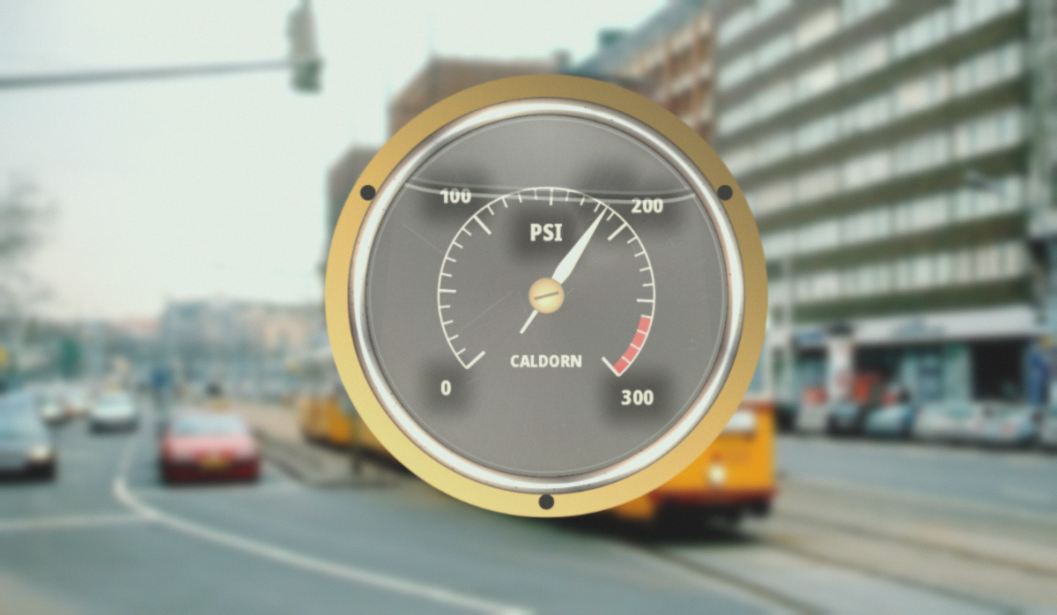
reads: 185
